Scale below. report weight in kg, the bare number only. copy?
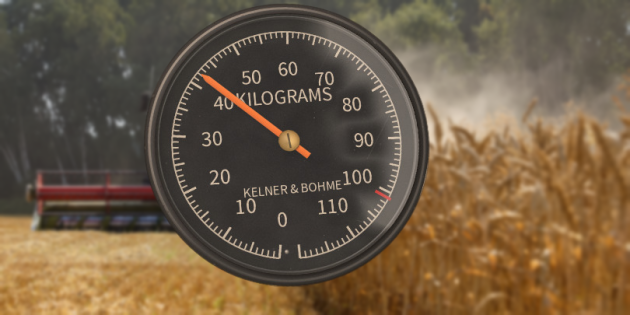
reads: 42
